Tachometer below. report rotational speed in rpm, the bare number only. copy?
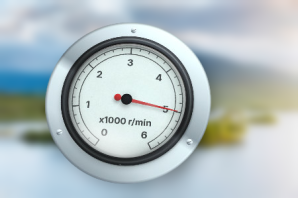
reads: 5000
